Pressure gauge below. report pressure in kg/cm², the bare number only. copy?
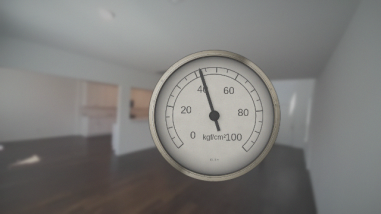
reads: 42.5
